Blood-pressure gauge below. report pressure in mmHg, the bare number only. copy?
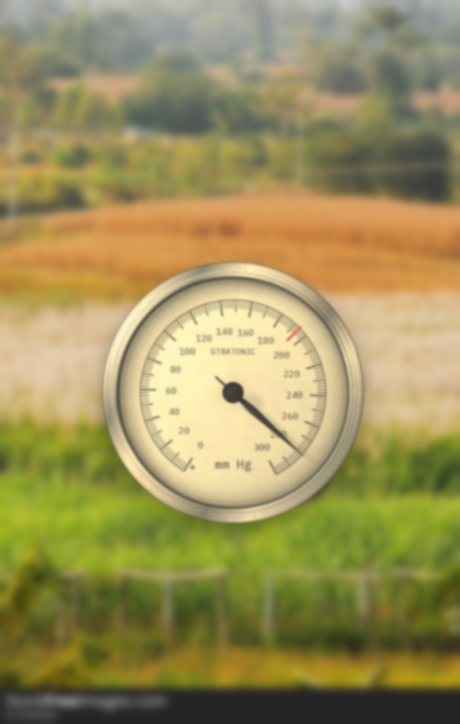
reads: 280
